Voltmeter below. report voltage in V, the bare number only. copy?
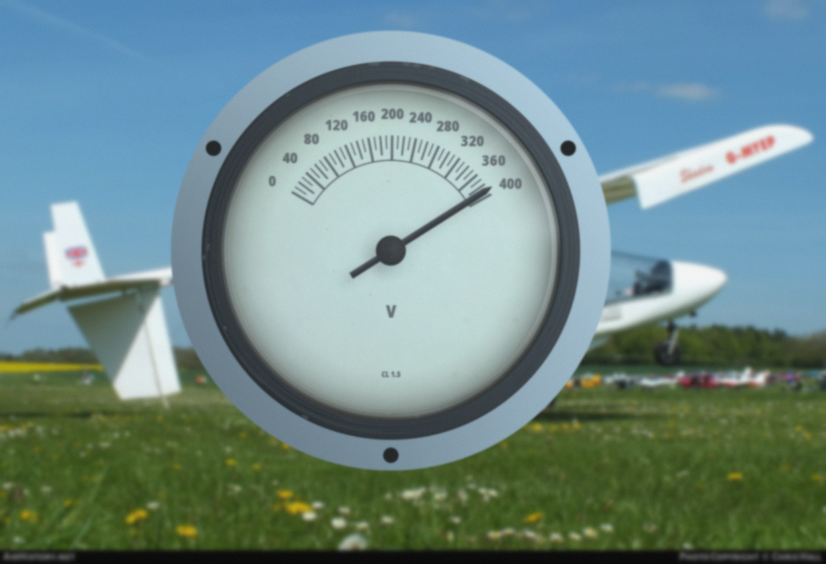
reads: 390
